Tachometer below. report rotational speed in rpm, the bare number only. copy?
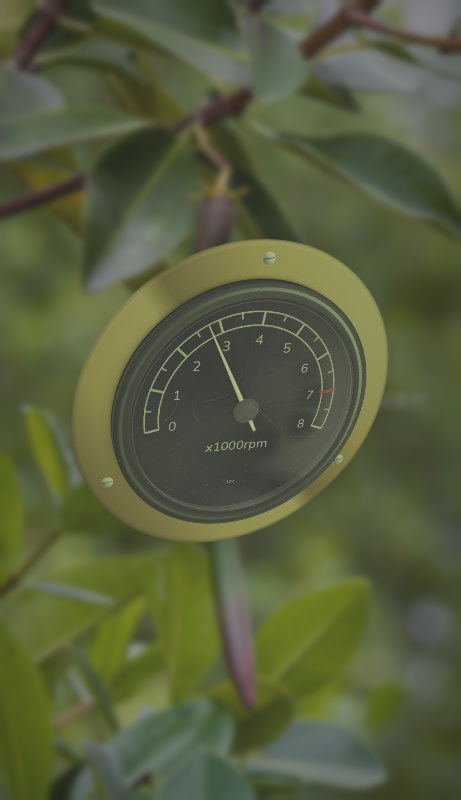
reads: 2750
